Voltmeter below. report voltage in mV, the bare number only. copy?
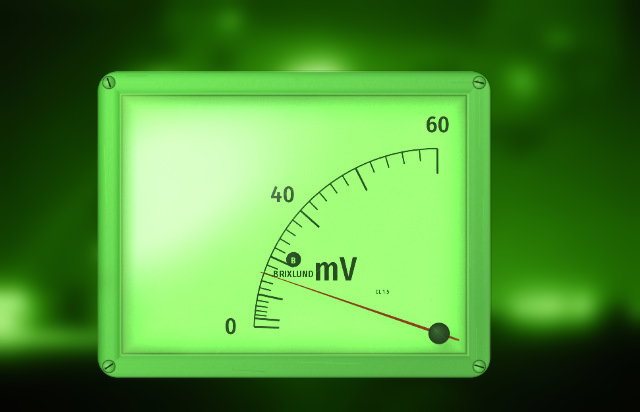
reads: 26
